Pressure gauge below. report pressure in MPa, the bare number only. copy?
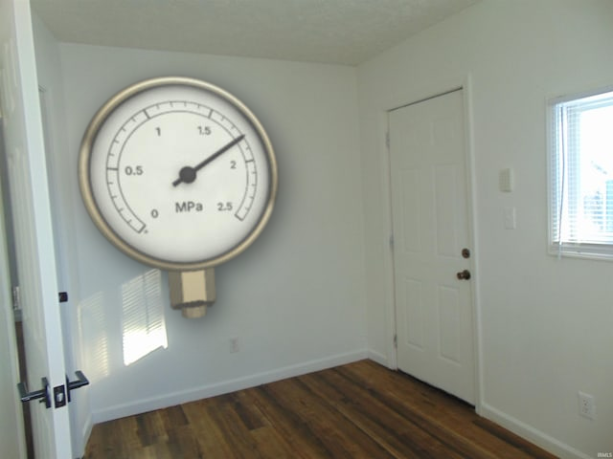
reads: 1.8
